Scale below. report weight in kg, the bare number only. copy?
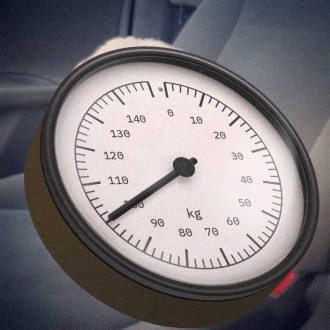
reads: 100
